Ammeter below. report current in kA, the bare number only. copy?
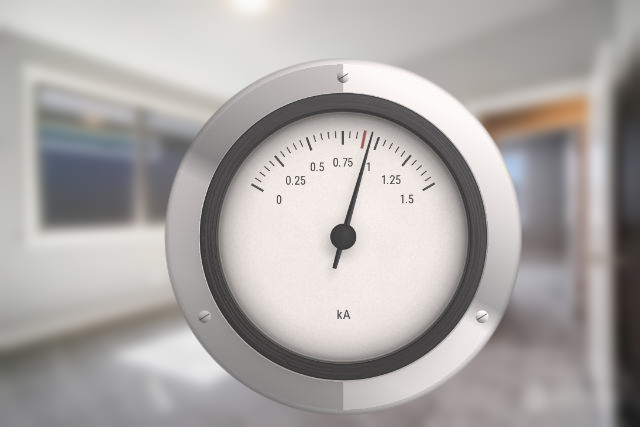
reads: 0.95
